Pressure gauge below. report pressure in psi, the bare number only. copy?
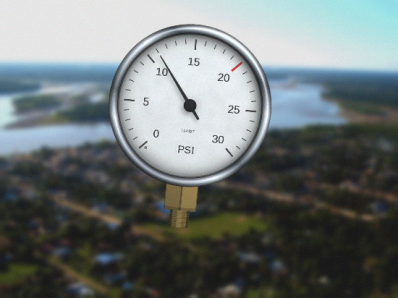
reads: 11
